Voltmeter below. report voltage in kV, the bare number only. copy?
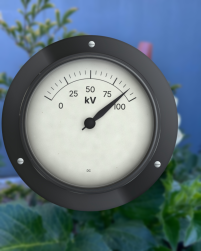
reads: 90
